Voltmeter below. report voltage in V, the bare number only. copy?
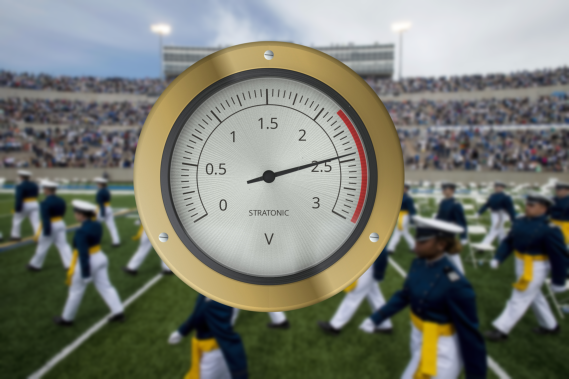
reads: 2.45
